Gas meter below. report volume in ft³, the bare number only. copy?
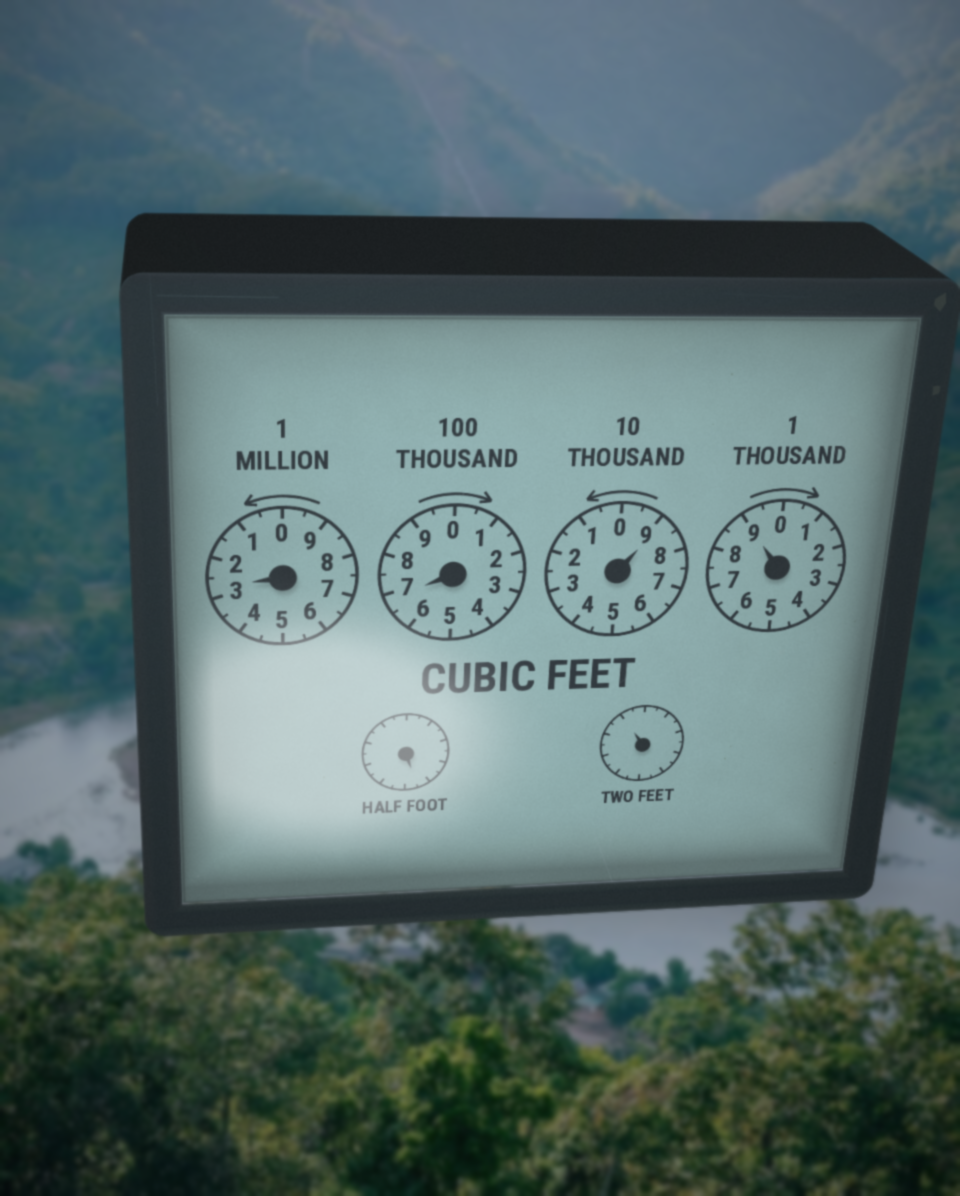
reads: 268900
